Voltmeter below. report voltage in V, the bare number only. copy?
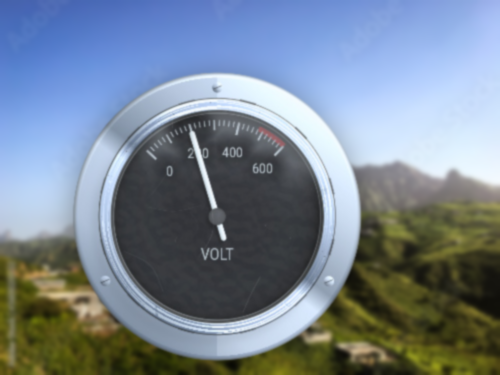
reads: 200
